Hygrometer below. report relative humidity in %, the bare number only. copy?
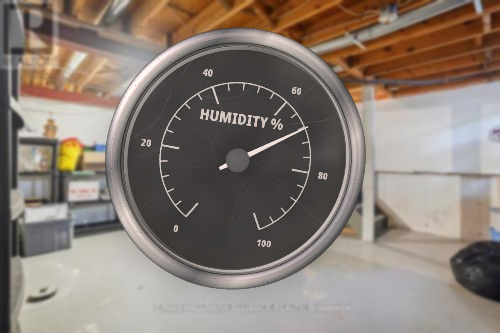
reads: 68
